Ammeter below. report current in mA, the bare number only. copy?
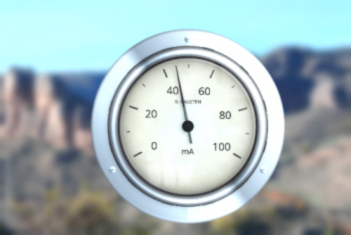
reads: 45
